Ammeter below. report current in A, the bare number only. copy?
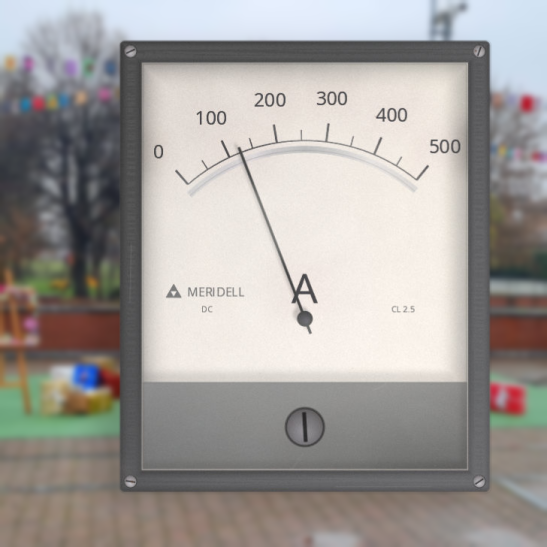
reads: 125
